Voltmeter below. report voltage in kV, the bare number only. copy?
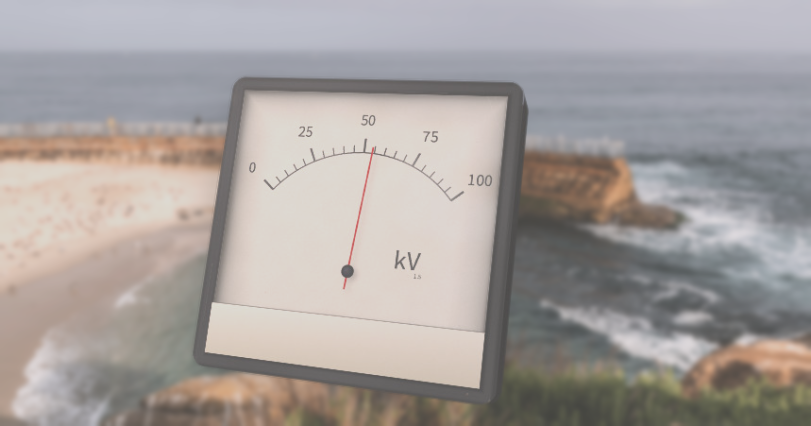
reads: 55
